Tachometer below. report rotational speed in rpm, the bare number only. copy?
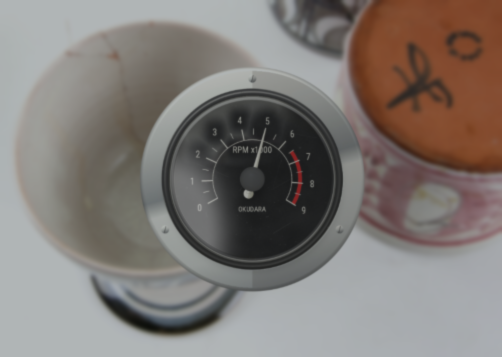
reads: 5000
